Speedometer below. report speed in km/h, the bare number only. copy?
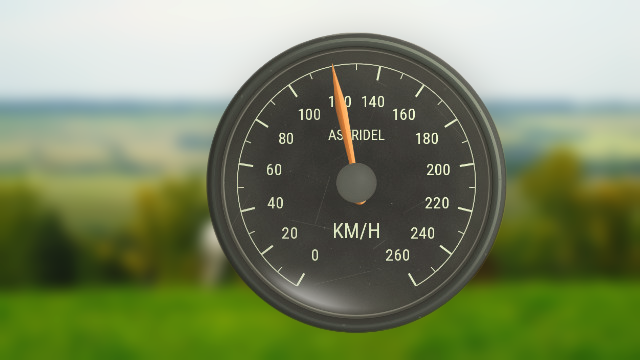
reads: 120
